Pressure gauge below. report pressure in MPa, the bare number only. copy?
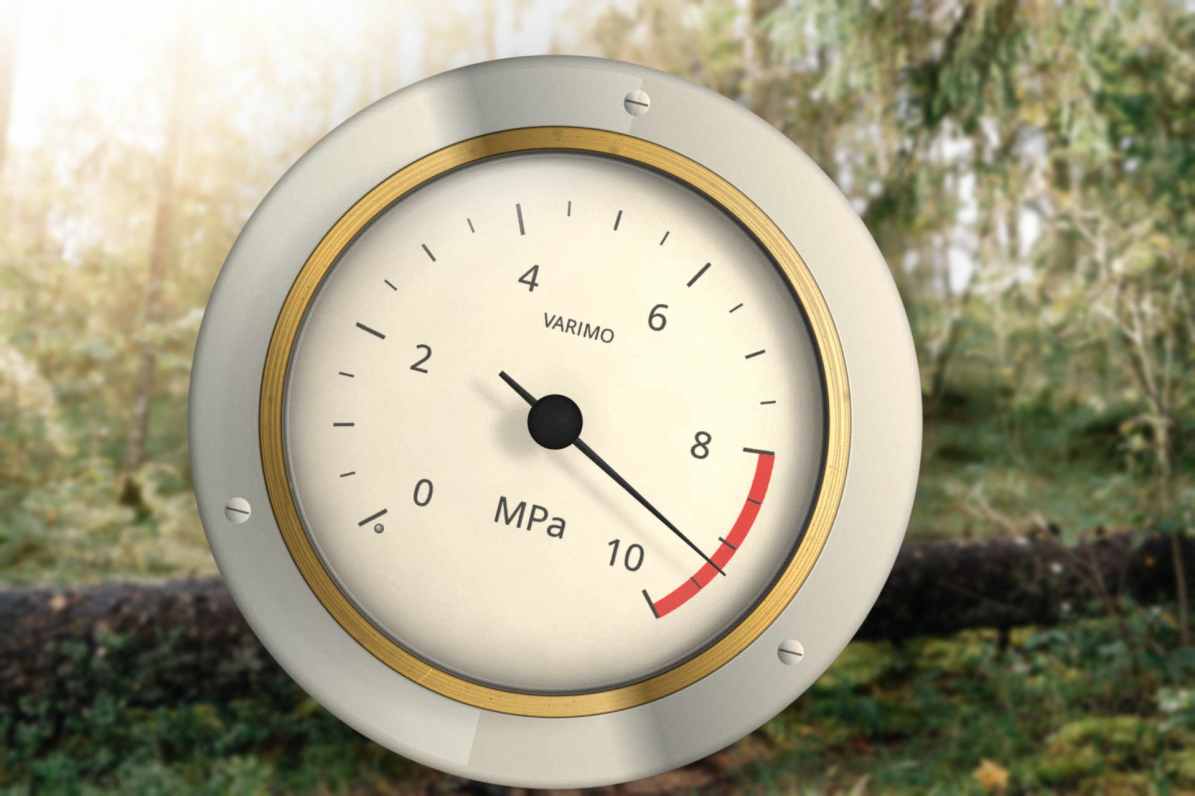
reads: 9.25
